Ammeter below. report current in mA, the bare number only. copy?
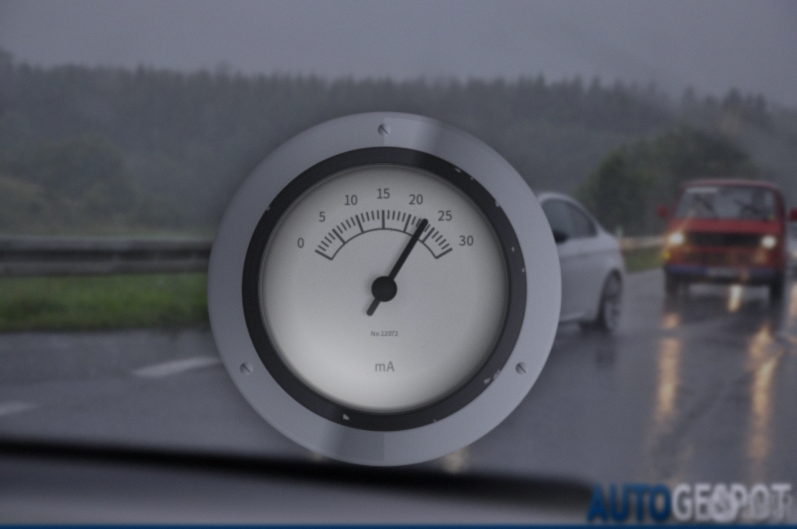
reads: 23
